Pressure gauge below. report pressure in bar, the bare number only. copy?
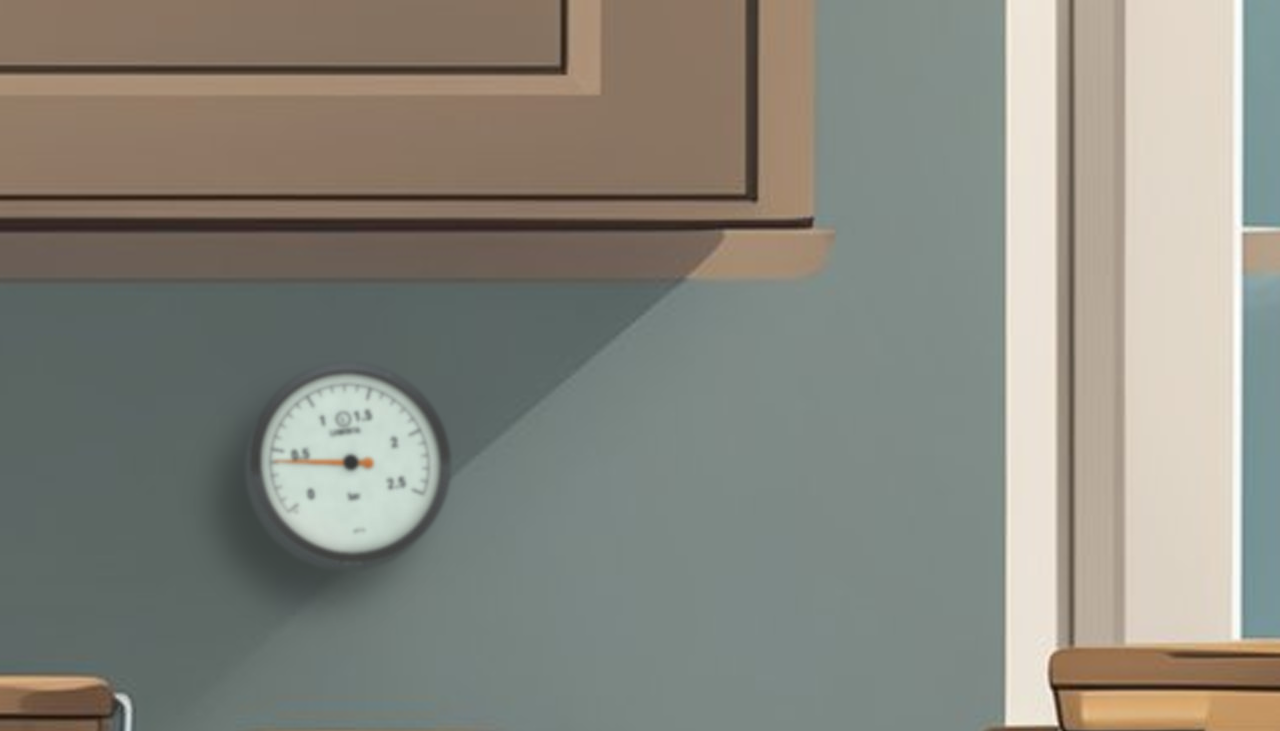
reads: 0.4
